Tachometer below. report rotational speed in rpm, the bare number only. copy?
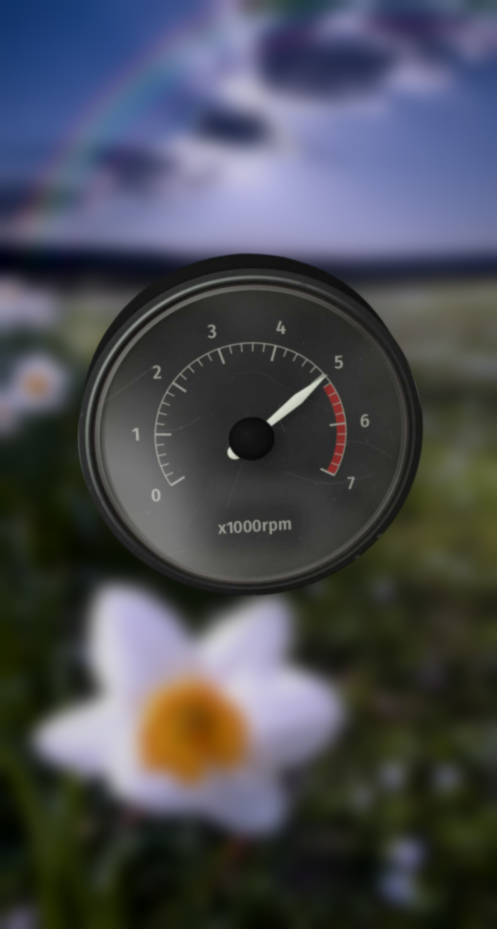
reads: 5000
